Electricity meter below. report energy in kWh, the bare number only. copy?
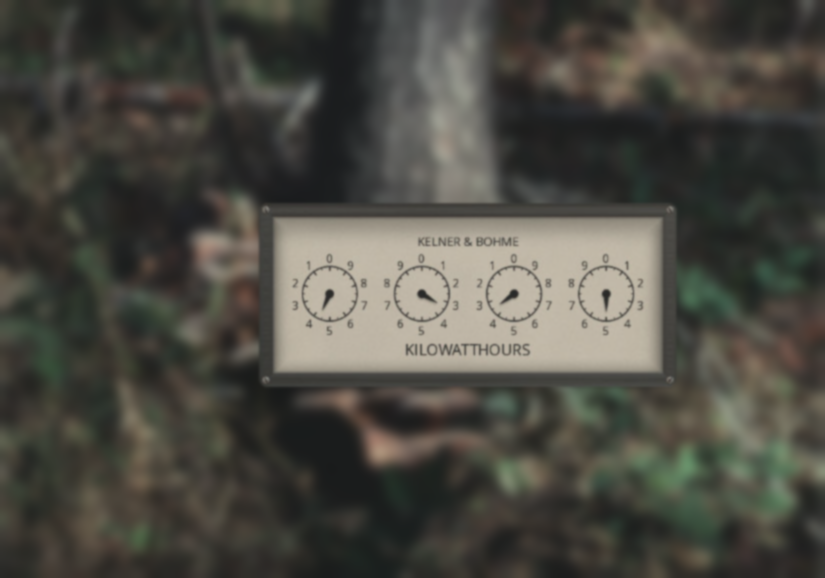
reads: 4335
